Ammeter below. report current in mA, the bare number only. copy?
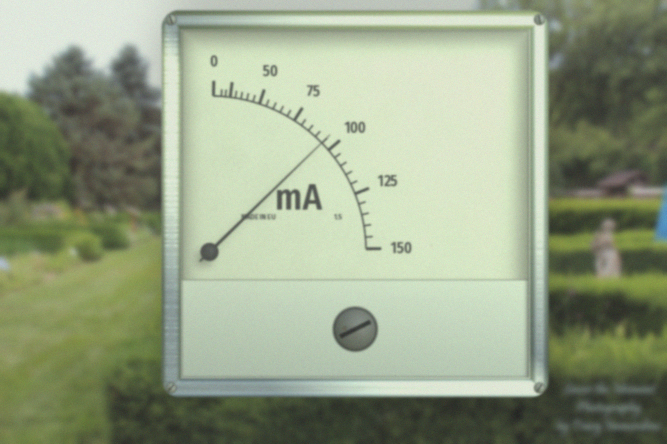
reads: 95
